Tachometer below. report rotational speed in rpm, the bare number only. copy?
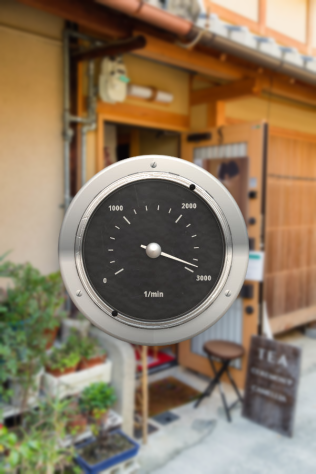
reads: 2900
